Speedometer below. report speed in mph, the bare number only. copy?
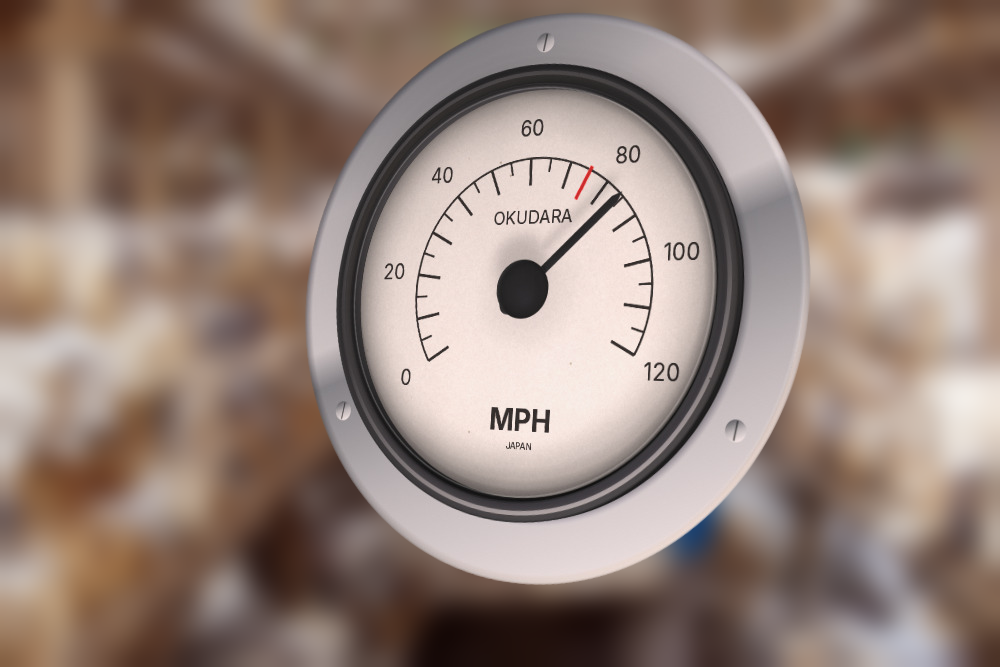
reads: 85
